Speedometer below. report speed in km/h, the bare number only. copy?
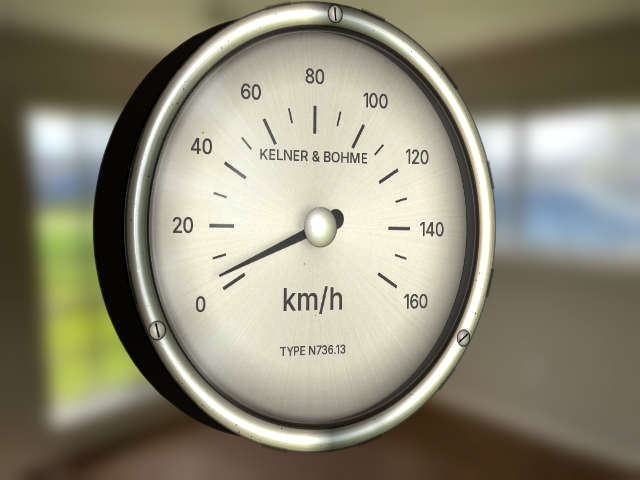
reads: 5
